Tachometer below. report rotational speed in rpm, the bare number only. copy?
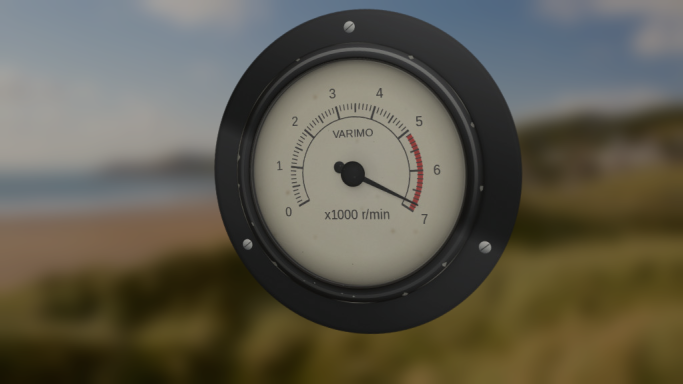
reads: 6800
